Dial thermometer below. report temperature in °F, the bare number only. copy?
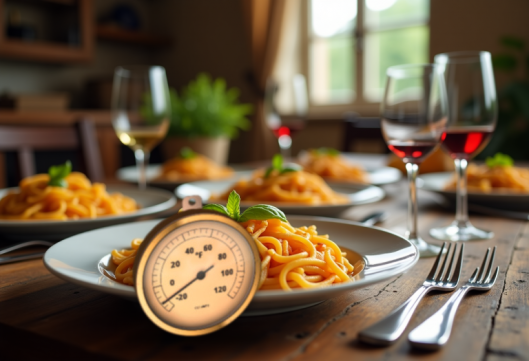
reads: -12
